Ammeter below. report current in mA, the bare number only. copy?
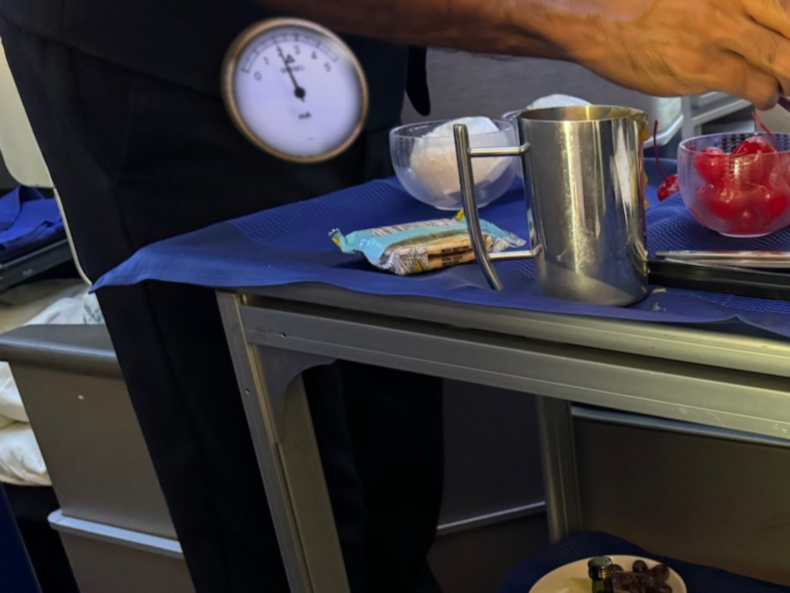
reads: 2
